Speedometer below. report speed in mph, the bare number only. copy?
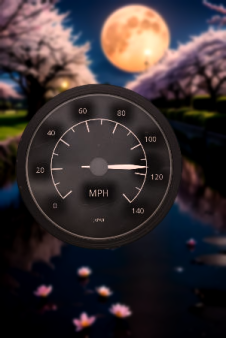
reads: 115
